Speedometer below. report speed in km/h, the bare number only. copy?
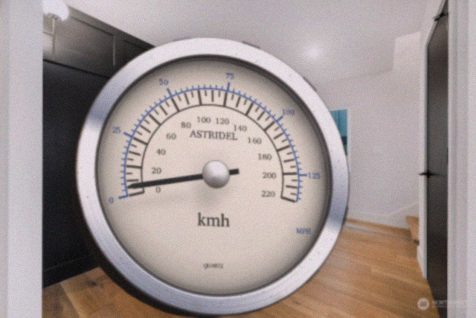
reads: 5
